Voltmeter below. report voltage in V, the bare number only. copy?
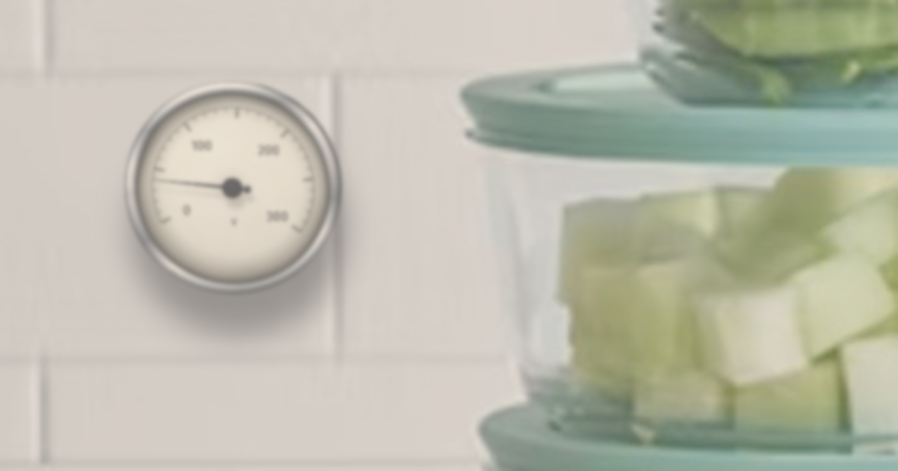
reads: 40
